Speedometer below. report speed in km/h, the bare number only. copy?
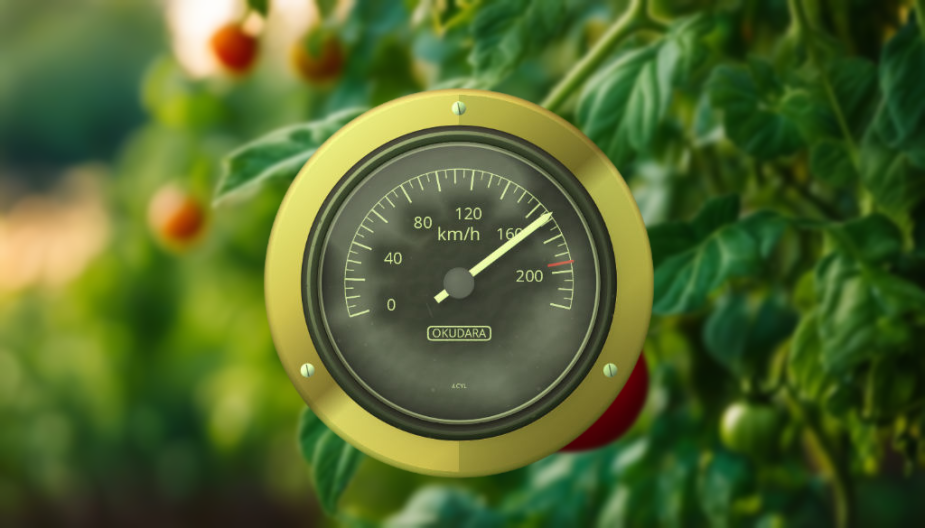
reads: 167.5
